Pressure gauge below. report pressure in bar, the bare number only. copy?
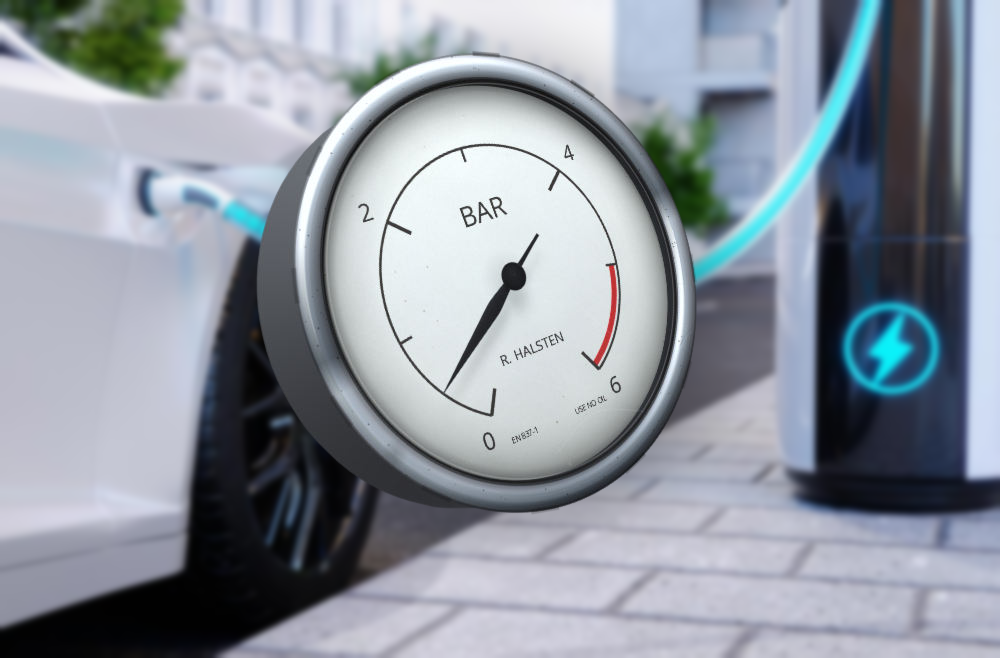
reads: 0.5
